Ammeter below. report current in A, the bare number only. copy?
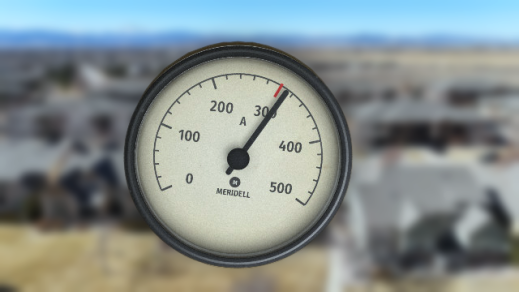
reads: 310
